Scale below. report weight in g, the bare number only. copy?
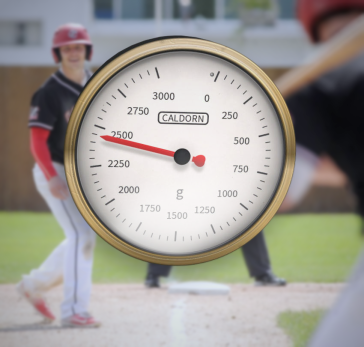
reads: 2450
